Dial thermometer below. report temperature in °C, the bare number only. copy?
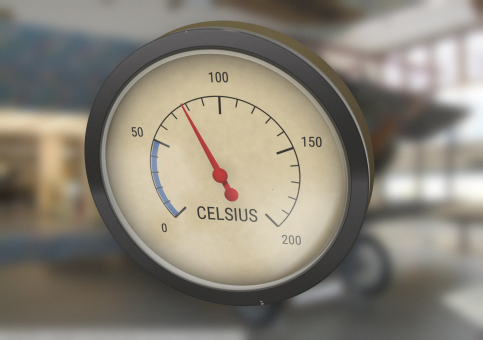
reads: 80
